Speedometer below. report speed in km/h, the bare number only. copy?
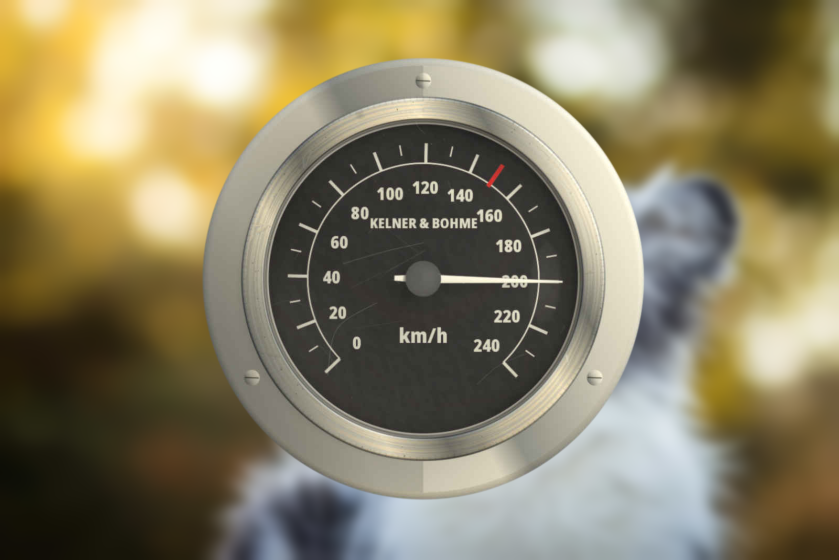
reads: 200
